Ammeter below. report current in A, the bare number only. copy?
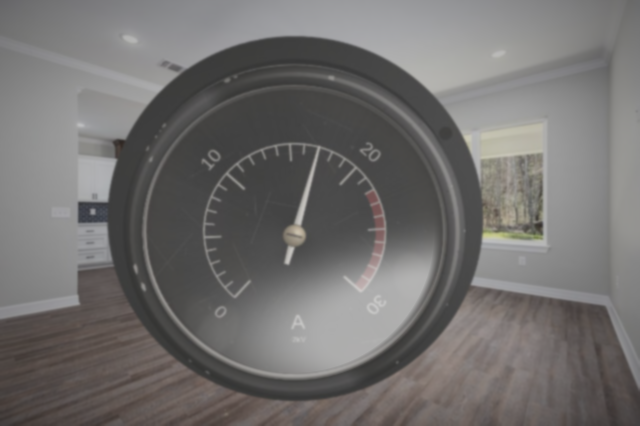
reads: 17
